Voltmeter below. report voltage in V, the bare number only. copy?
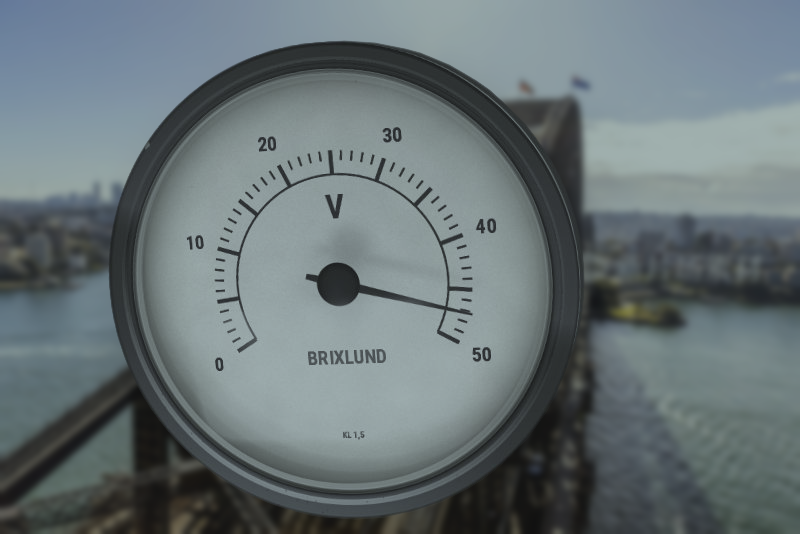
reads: 47
